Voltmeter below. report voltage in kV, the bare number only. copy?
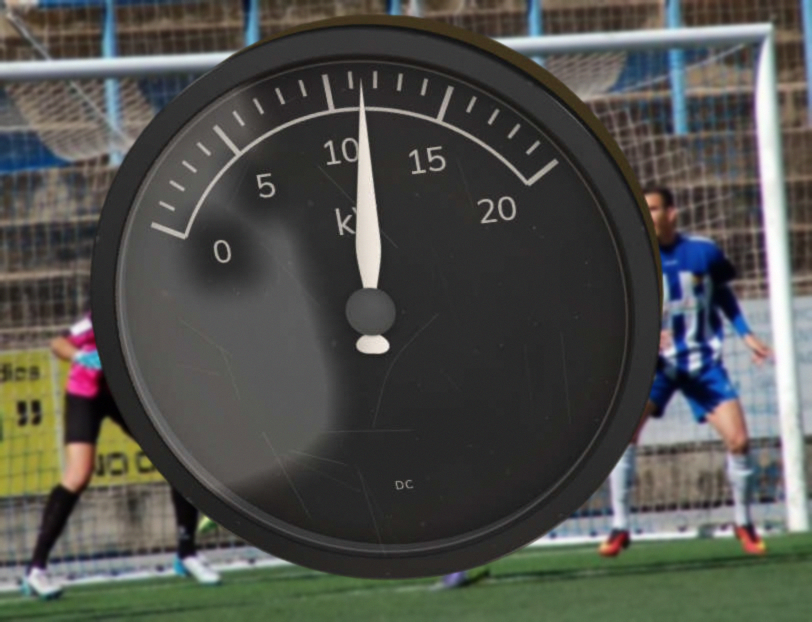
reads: 11.5
